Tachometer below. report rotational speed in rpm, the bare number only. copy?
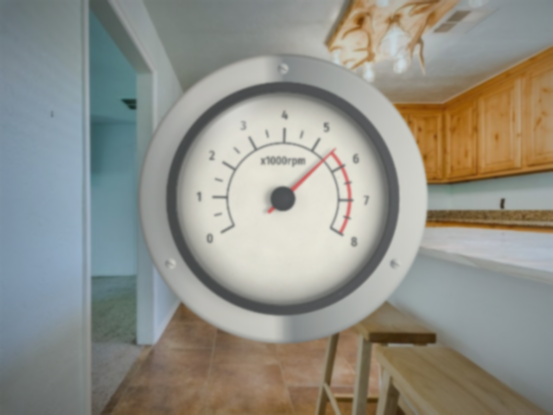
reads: 5500
